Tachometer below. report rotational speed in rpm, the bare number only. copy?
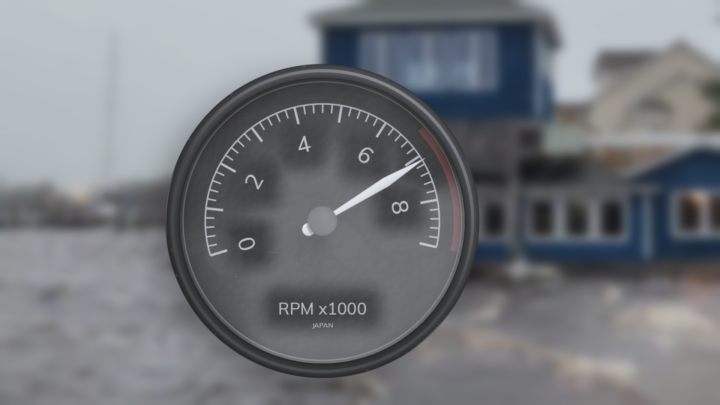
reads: 7100
